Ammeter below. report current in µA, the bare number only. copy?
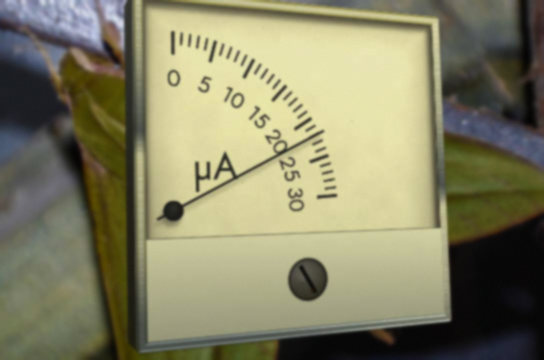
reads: 22
